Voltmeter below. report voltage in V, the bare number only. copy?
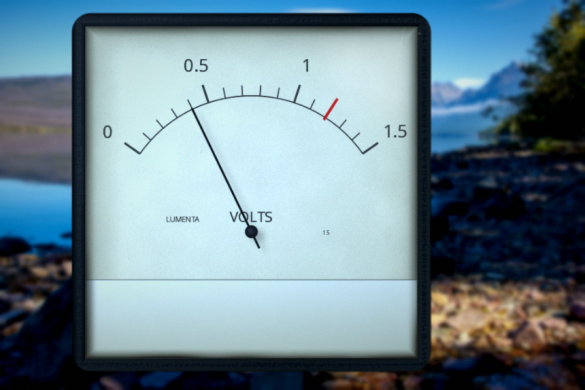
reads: 0.4
